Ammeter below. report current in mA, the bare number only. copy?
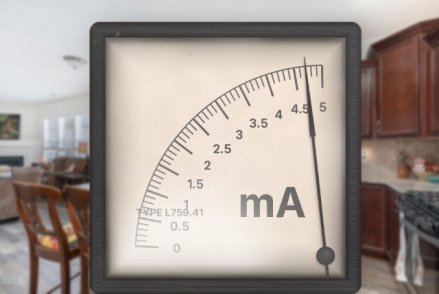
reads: 4.7
